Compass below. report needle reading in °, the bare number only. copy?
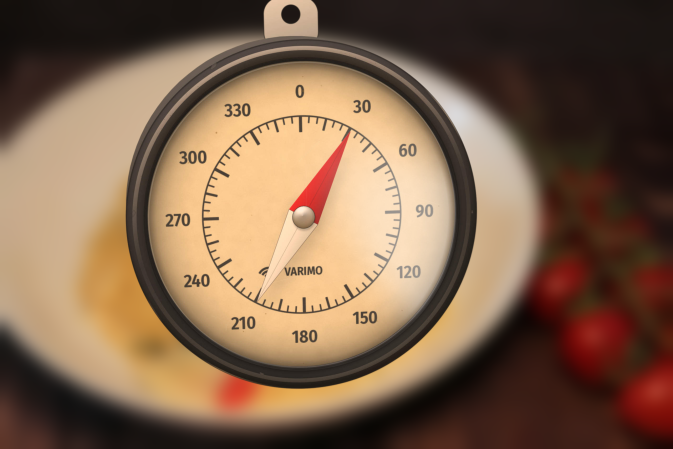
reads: 30
